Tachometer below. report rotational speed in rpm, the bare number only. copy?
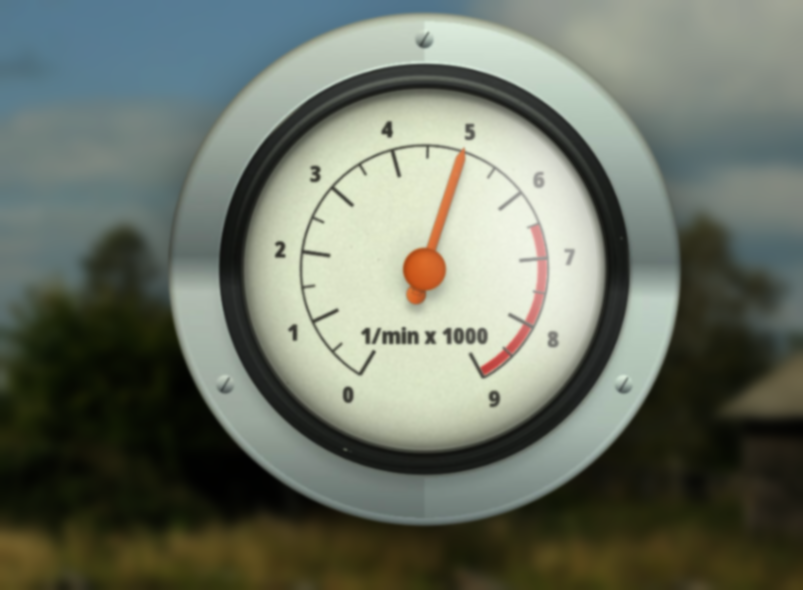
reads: 5000
